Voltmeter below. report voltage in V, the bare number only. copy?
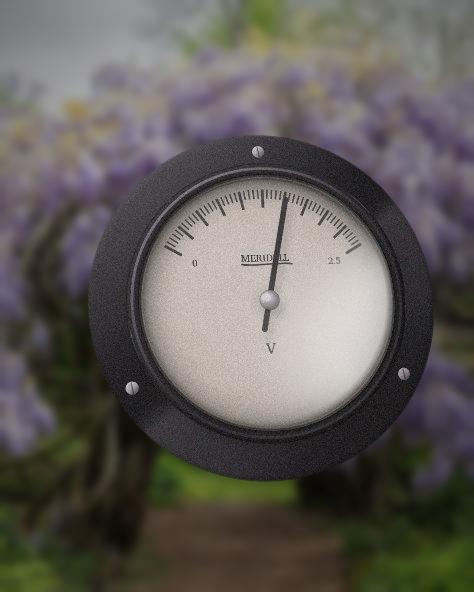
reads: 1.5
